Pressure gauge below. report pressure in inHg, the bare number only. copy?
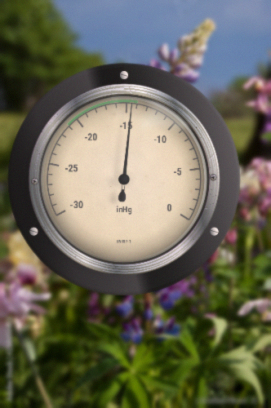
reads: -14.5
